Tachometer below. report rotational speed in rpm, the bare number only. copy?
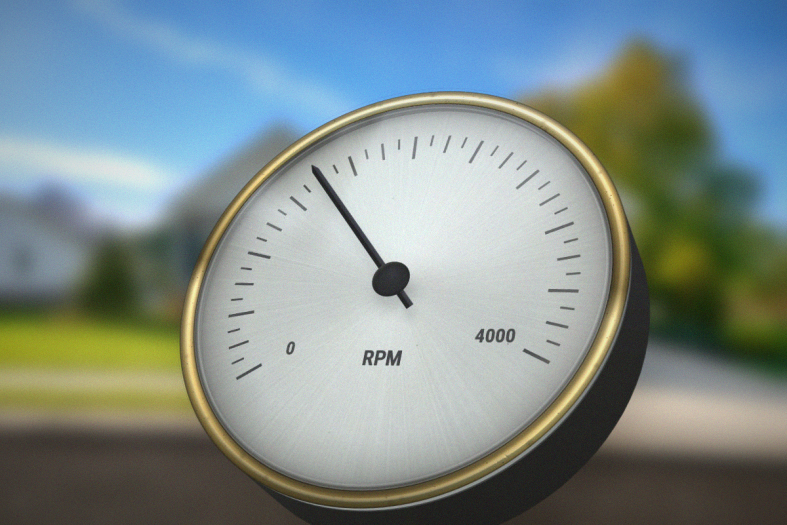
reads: 1400
